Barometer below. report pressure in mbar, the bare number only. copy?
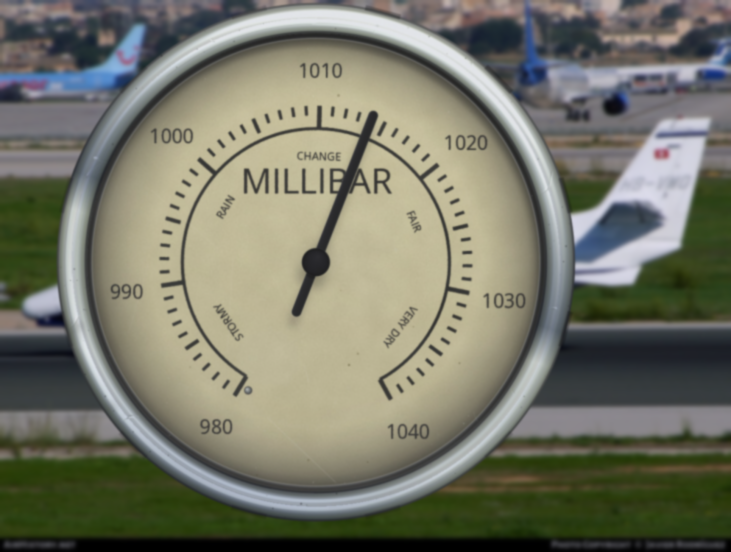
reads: 1014
